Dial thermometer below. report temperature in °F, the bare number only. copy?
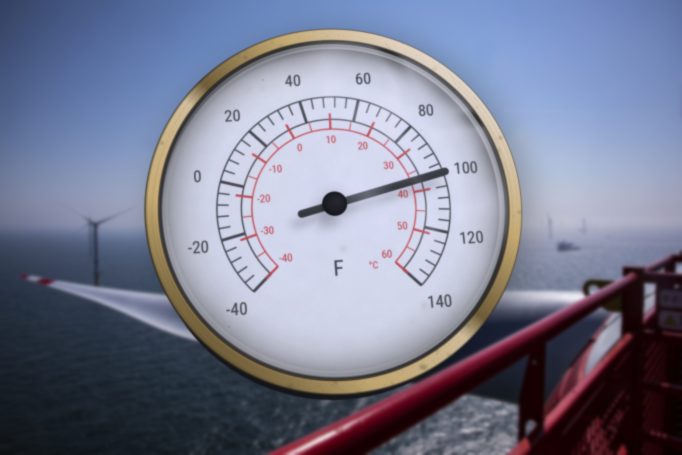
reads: 100
